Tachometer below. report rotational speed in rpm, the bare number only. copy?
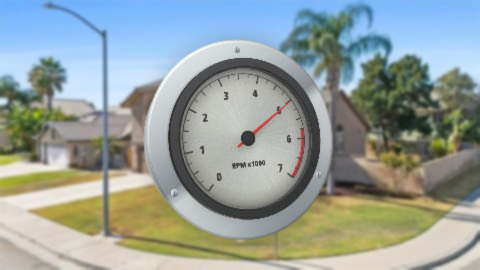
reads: 5000
